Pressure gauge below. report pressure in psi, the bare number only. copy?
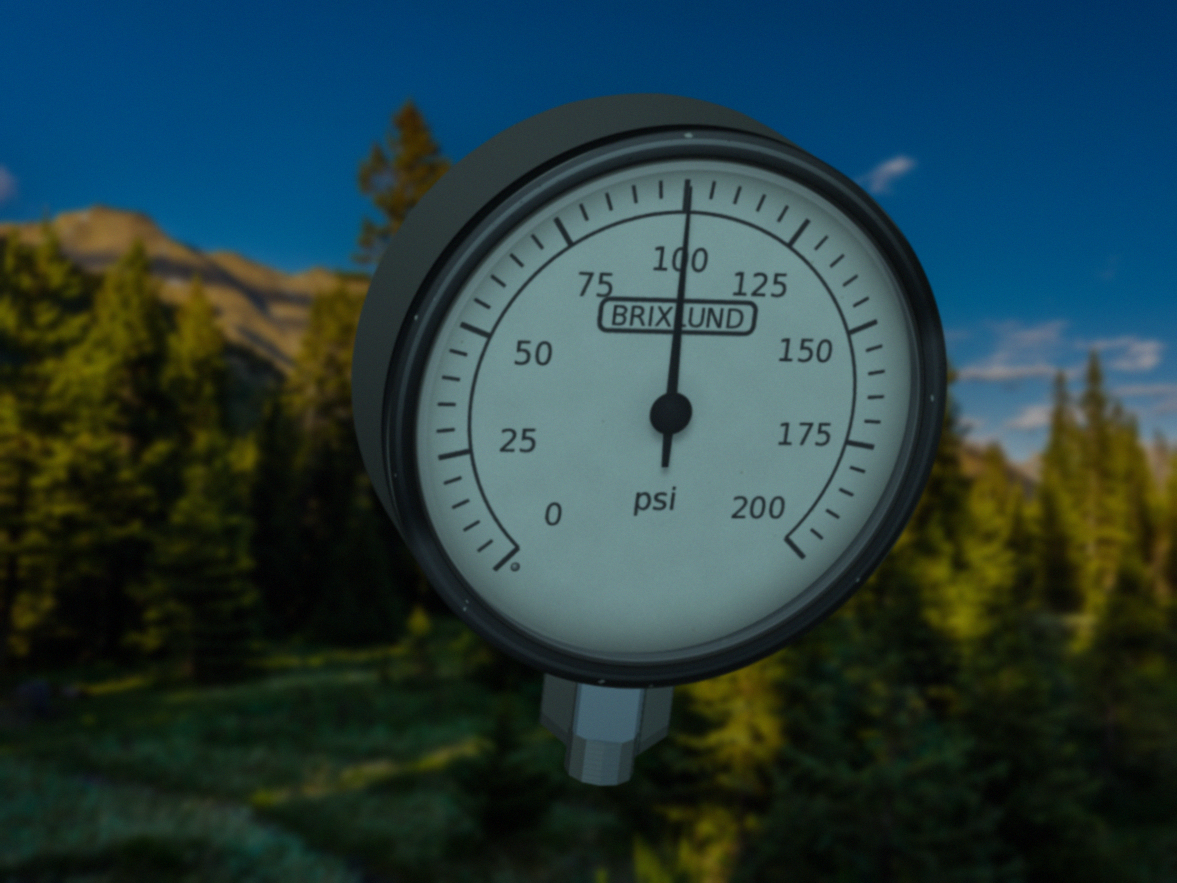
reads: 100
